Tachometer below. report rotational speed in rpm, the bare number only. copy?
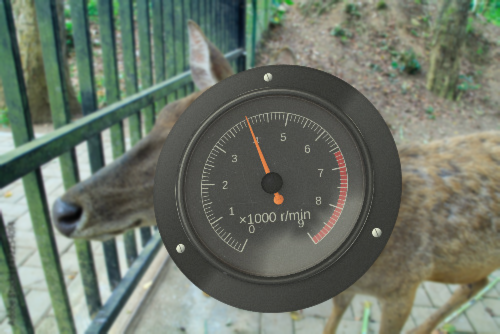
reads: 4000
